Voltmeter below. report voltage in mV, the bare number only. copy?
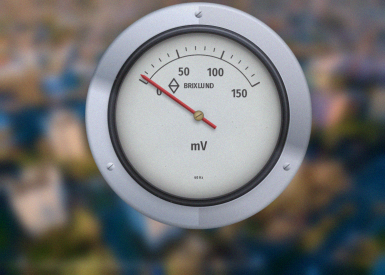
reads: 5
